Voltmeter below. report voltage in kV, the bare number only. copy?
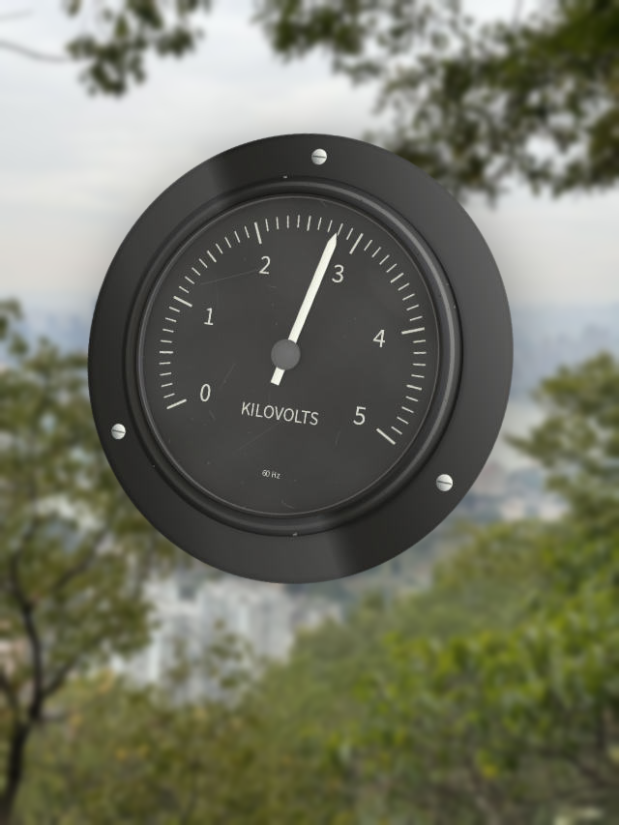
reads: 2.8
